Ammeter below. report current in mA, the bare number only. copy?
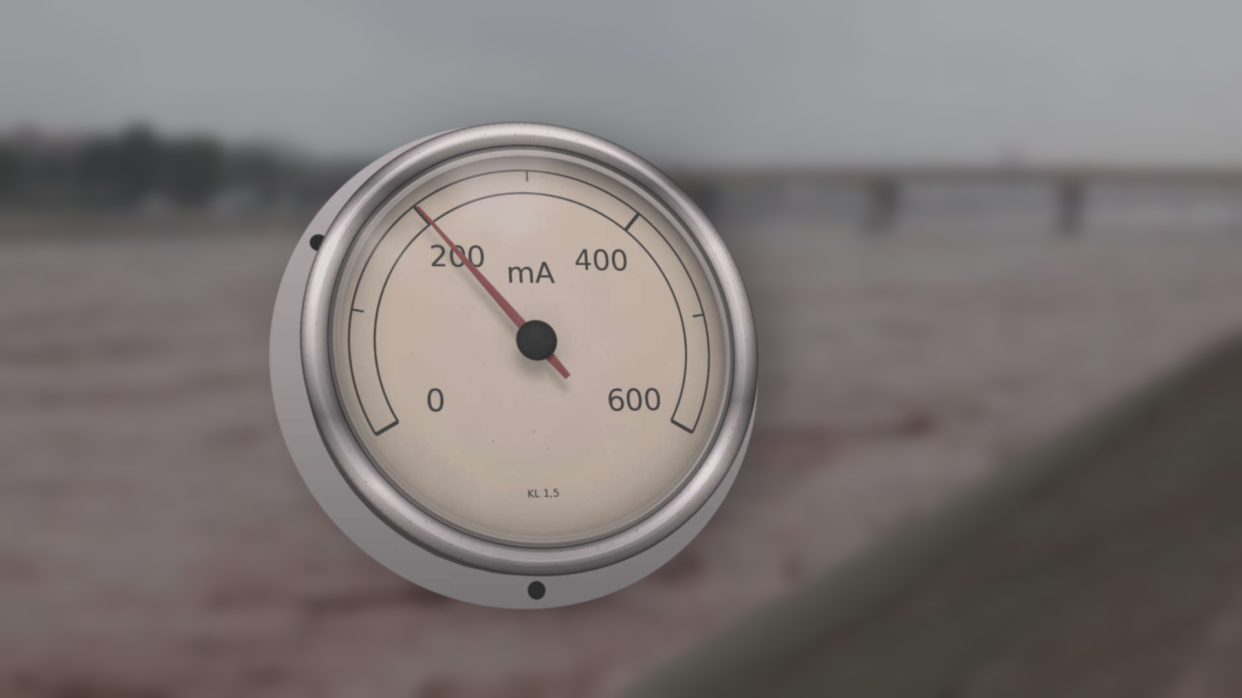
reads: 200
